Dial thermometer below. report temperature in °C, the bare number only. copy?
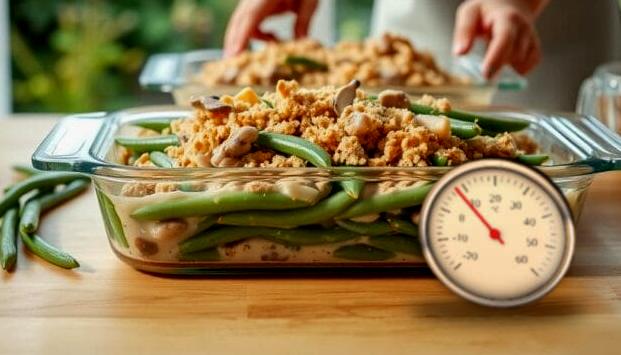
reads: 8
